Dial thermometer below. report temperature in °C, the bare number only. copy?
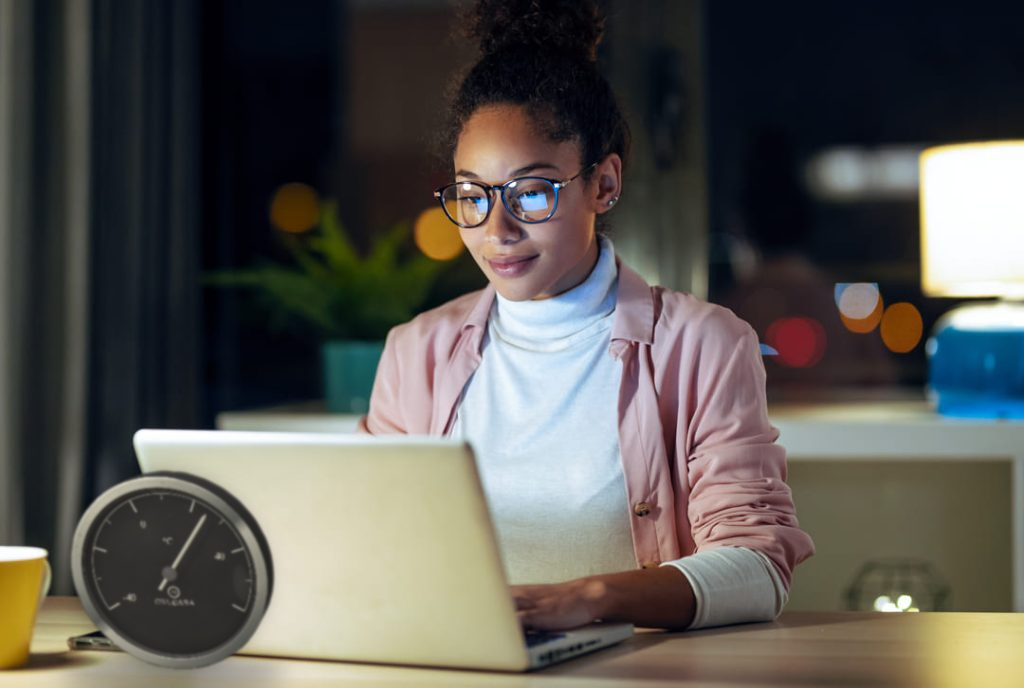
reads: 25
